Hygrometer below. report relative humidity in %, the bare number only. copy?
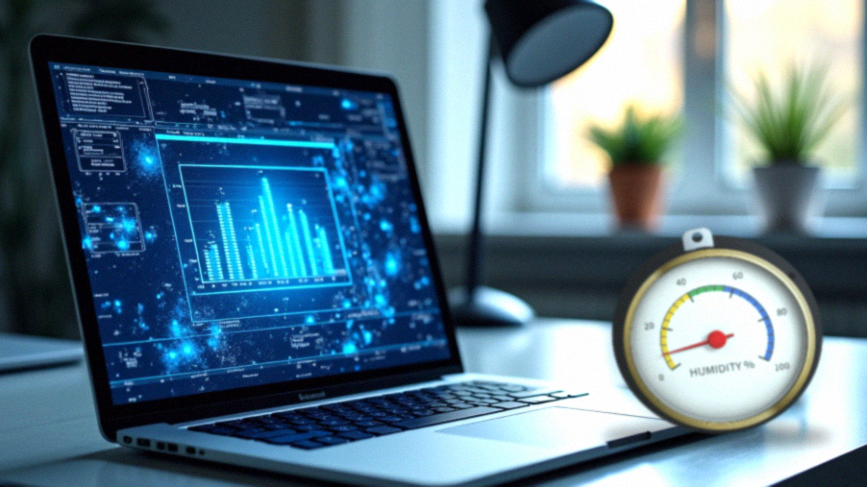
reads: 8
